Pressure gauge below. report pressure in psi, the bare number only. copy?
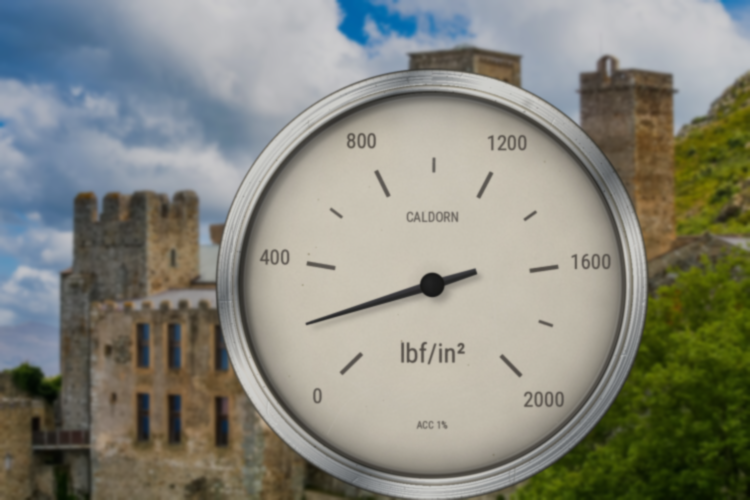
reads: 200
